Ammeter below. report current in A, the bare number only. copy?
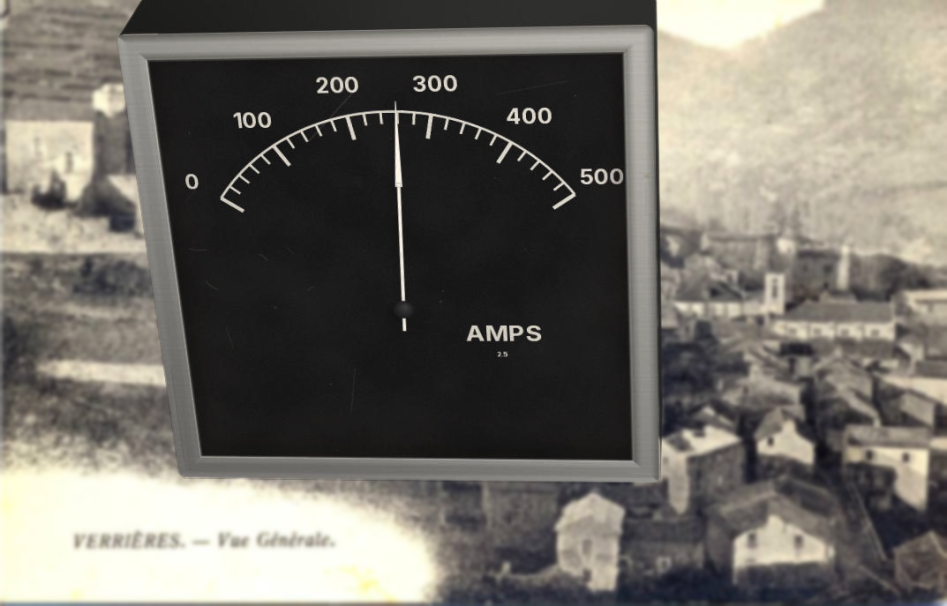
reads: 260
